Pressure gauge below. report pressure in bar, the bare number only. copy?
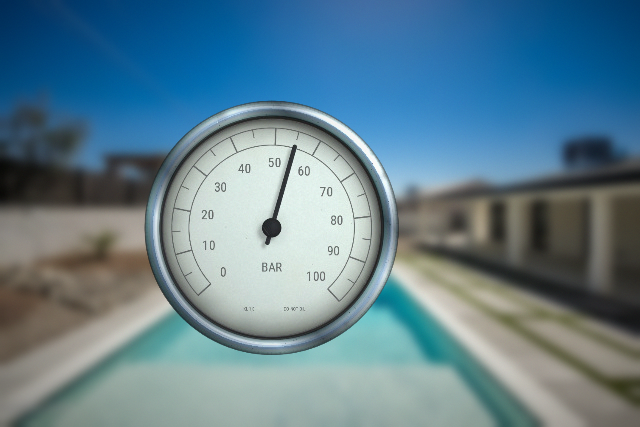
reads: 55
